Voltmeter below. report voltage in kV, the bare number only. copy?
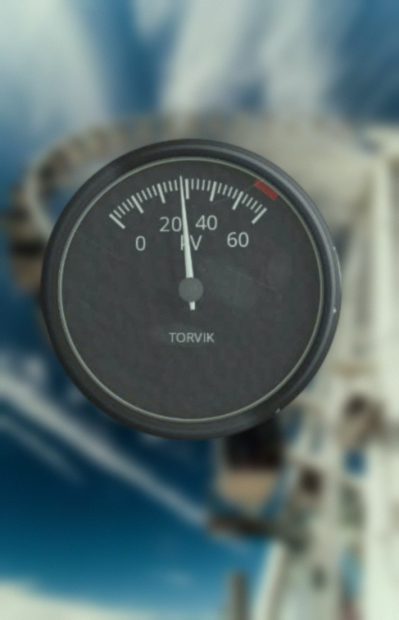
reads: 28
